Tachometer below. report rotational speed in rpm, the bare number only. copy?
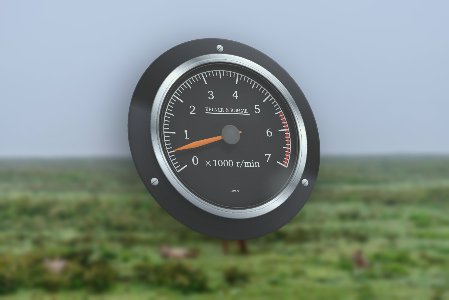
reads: 500
